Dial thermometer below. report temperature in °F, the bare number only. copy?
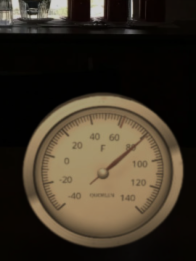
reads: 80
